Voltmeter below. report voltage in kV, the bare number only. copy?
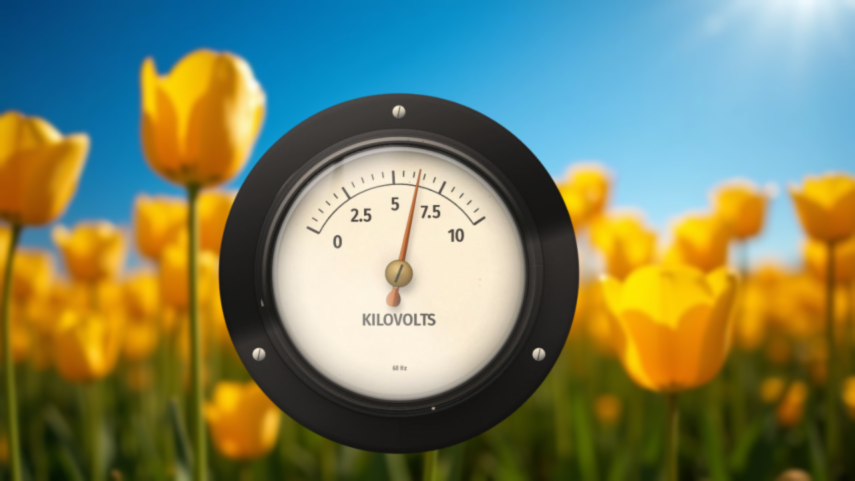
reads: 6.25
